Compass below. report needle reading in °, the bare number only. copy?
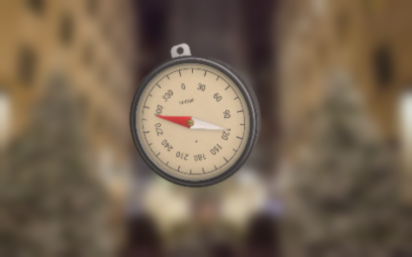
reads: 292.5
